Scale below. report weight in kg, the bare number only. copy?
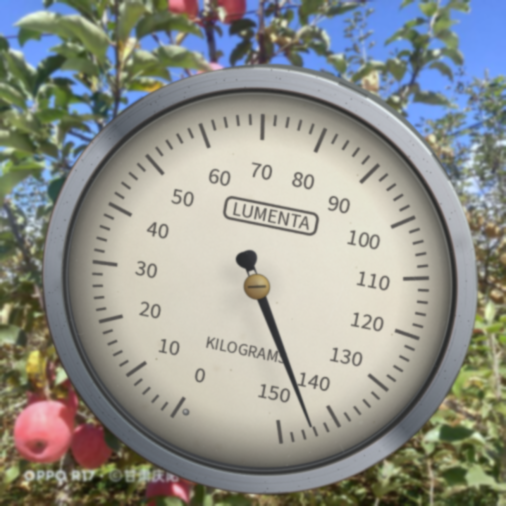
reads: 144
